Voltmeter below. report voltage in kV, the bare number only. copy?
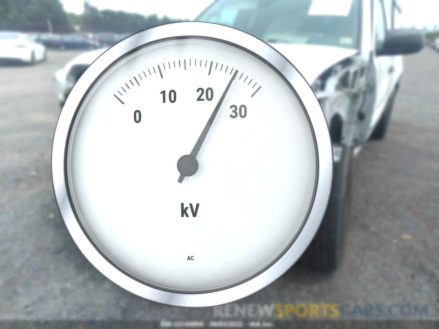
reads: 25
